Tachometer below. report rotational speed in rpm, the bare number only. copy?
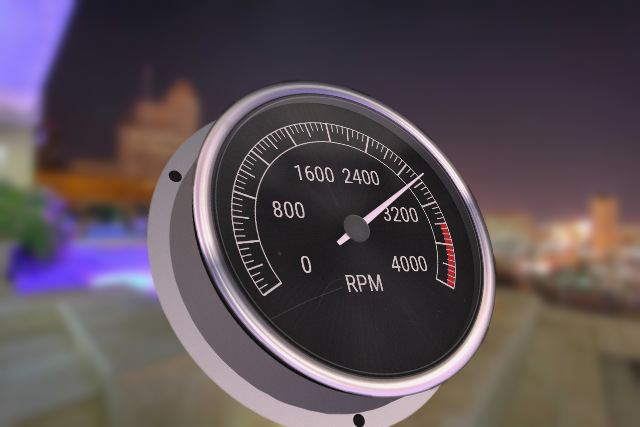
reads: 2950
